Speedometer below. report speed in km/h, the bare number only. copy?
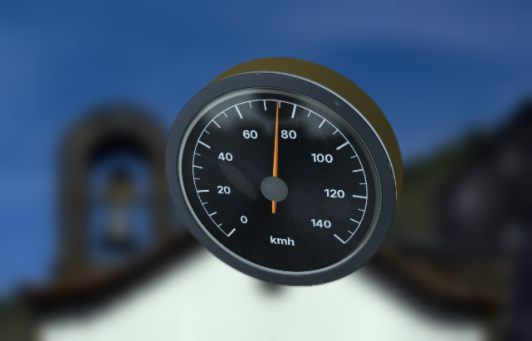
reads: 75
